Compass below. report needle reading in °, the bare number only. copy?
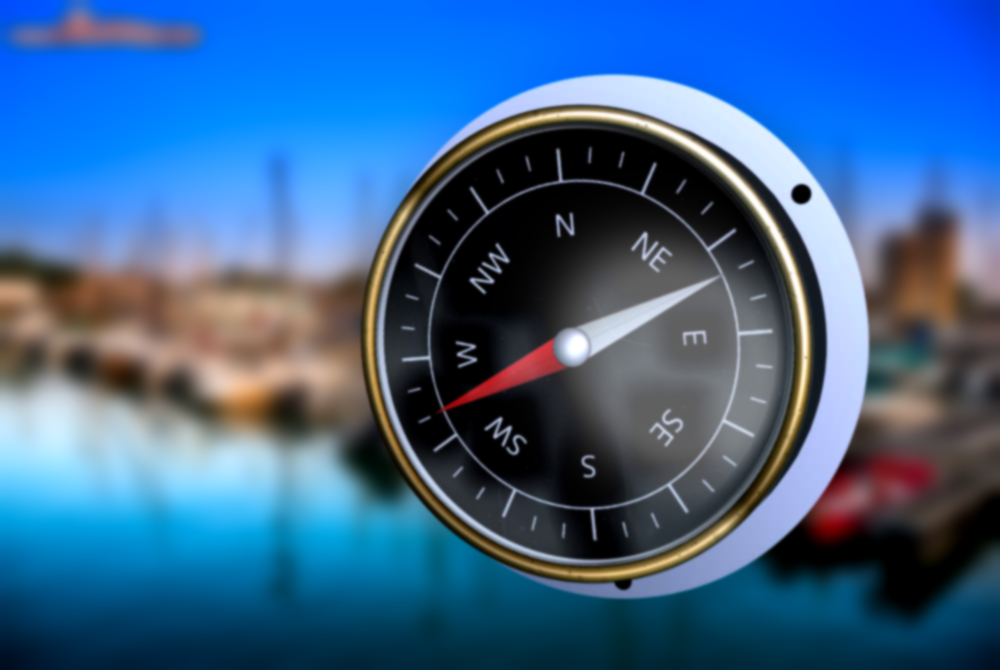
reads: 250
